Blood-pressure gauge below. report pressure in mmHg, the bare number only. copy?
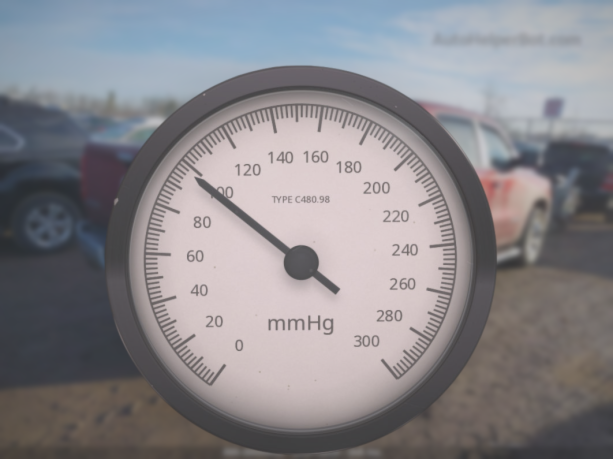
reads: 98
